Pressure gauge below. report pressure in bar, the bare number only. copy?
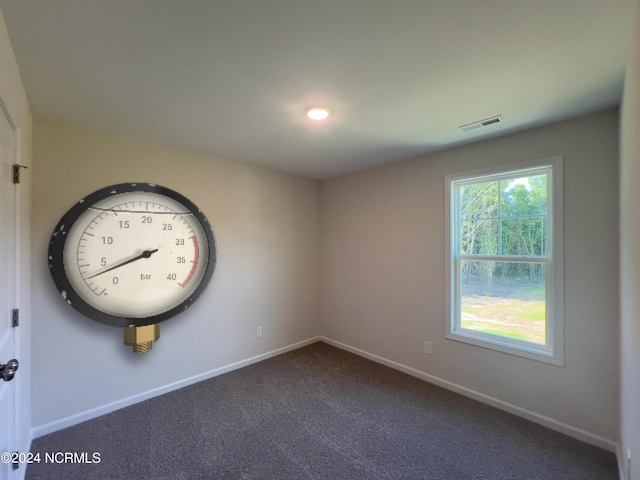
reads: 3
